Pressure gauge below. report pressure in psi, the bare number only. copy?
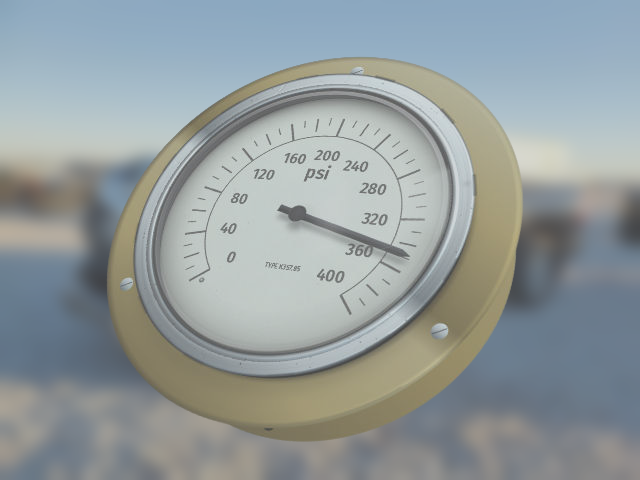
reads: 350
